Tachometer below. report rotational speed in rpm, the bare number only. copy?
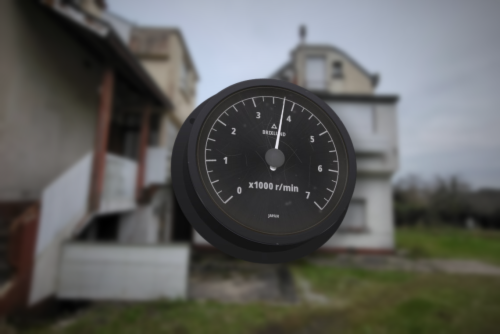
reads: 3750
